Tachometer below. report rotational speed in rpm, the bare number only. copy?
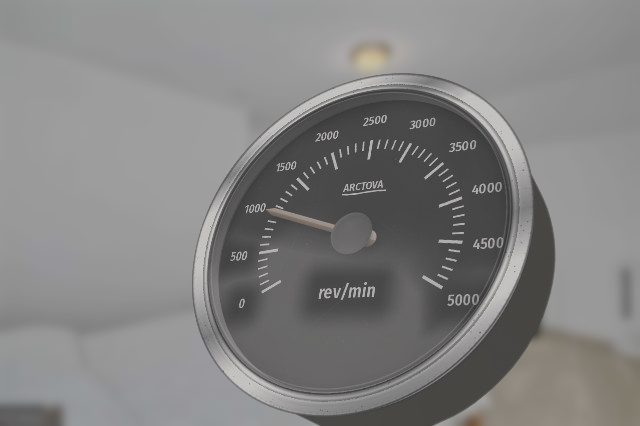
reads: 1000
